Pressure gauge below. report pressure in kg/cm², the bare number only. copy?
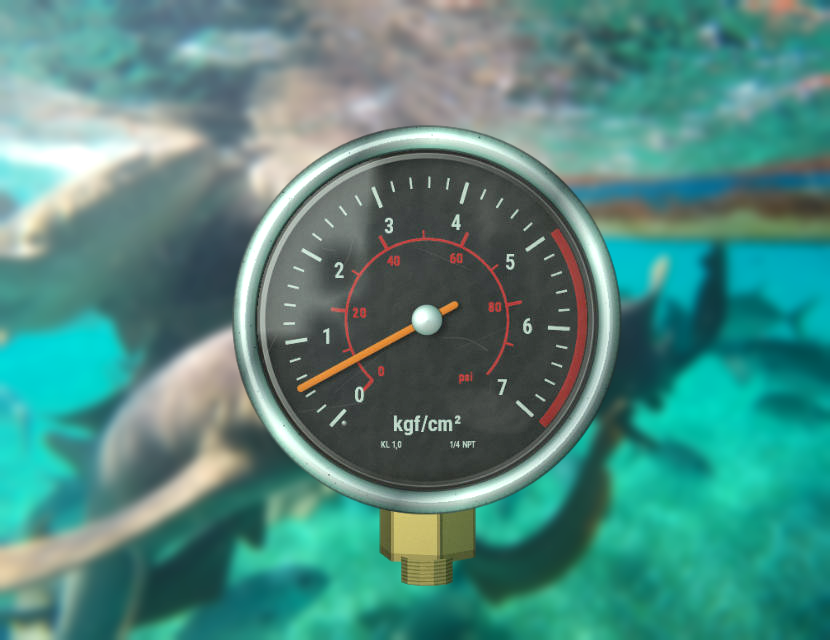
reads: 0.5
